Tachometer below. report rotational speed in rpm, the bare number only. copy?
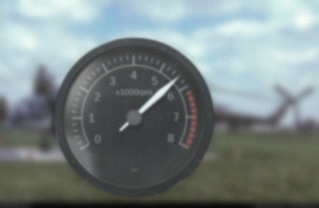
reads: 5600
